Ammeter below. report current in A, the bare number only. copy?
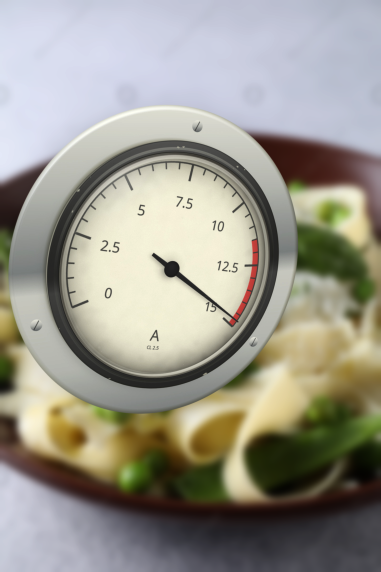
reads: 14.75
